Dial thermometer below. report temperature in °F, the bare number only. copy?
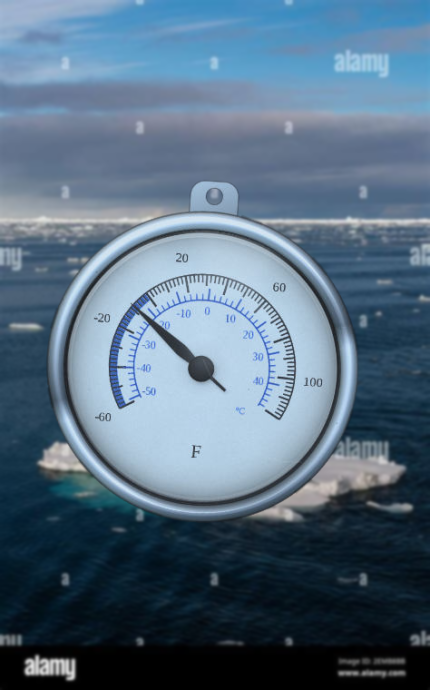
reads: -8
